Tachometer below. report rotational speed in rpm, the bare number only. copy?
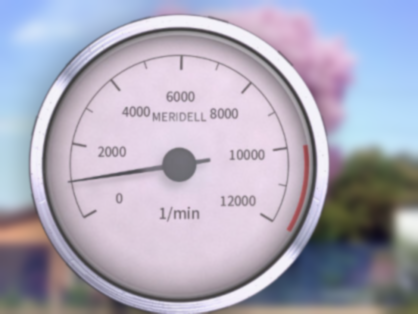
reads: 1000
